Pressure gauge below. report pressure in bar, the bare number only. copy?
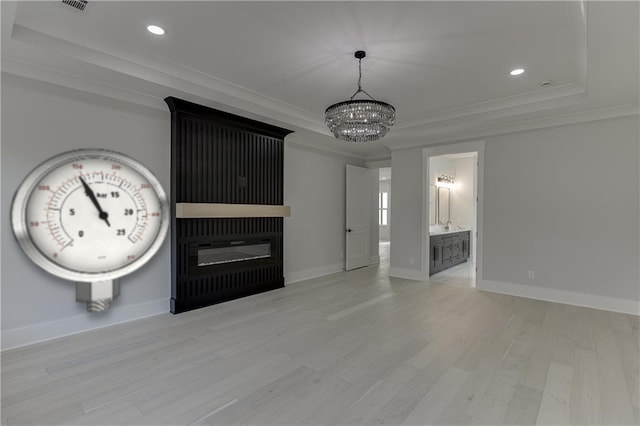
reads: 10
